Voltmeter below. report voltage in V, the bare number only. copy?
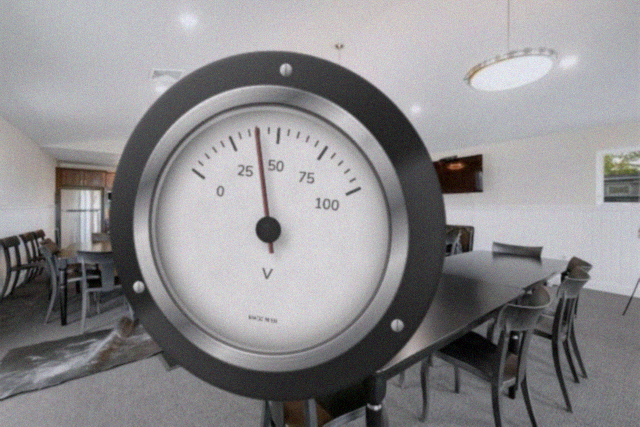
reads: 40
